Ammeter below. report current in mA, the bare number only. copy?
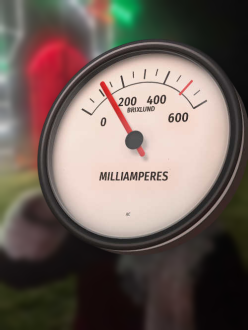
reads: 125
